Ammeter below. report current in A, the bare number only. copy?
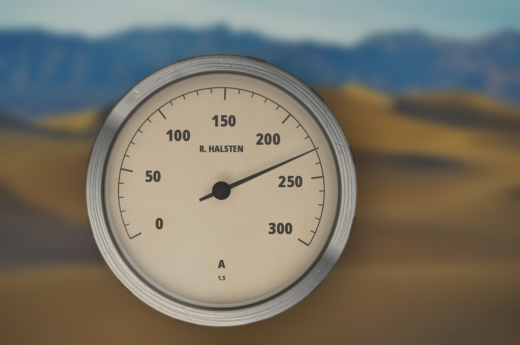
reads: 230
